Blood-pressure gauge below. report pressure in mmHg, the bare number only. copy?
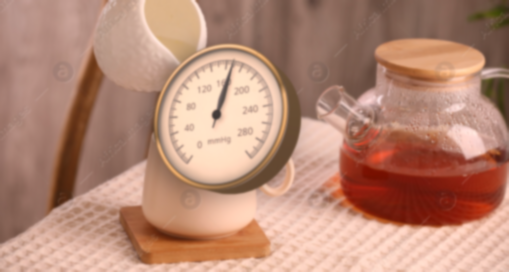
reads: 170
